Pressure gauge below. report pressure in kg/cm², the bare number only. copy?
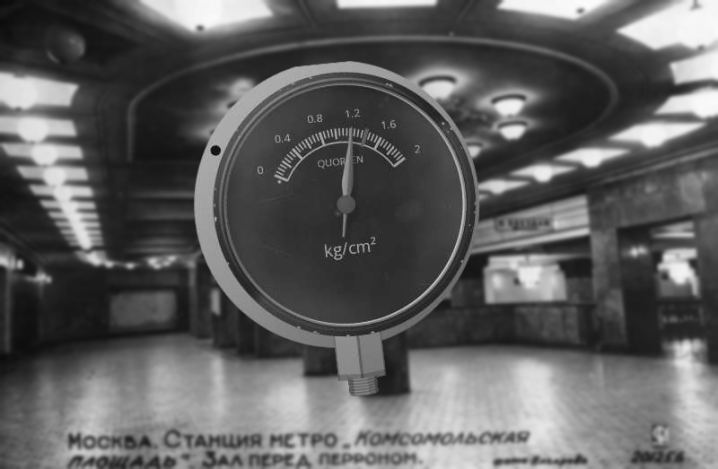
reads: 1.2
